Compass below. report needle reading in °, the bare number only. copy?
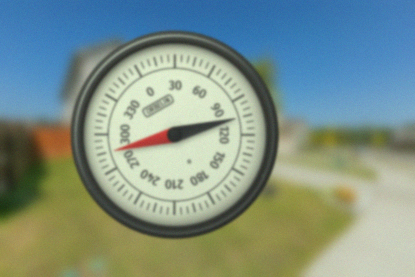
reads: 285
